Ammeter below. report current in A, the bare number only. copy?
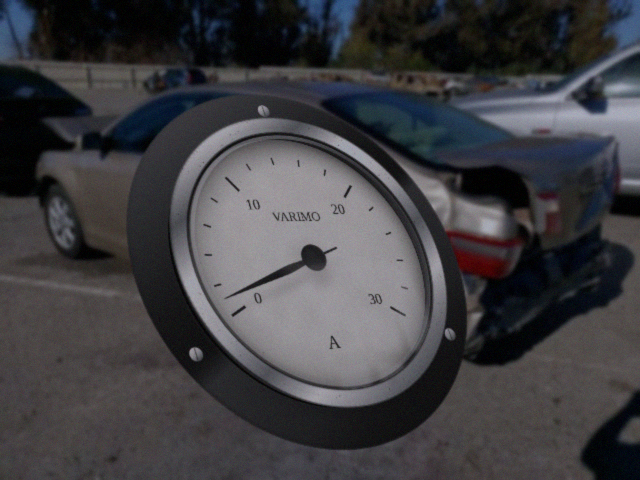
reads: 1
